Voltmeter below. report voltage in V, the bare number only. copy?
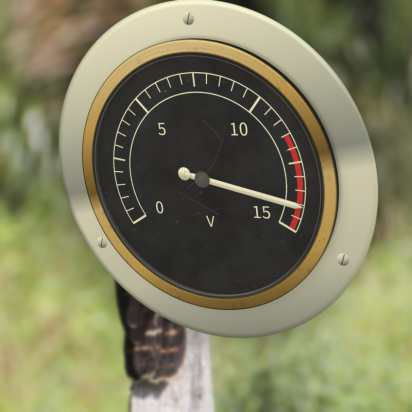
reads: 14
